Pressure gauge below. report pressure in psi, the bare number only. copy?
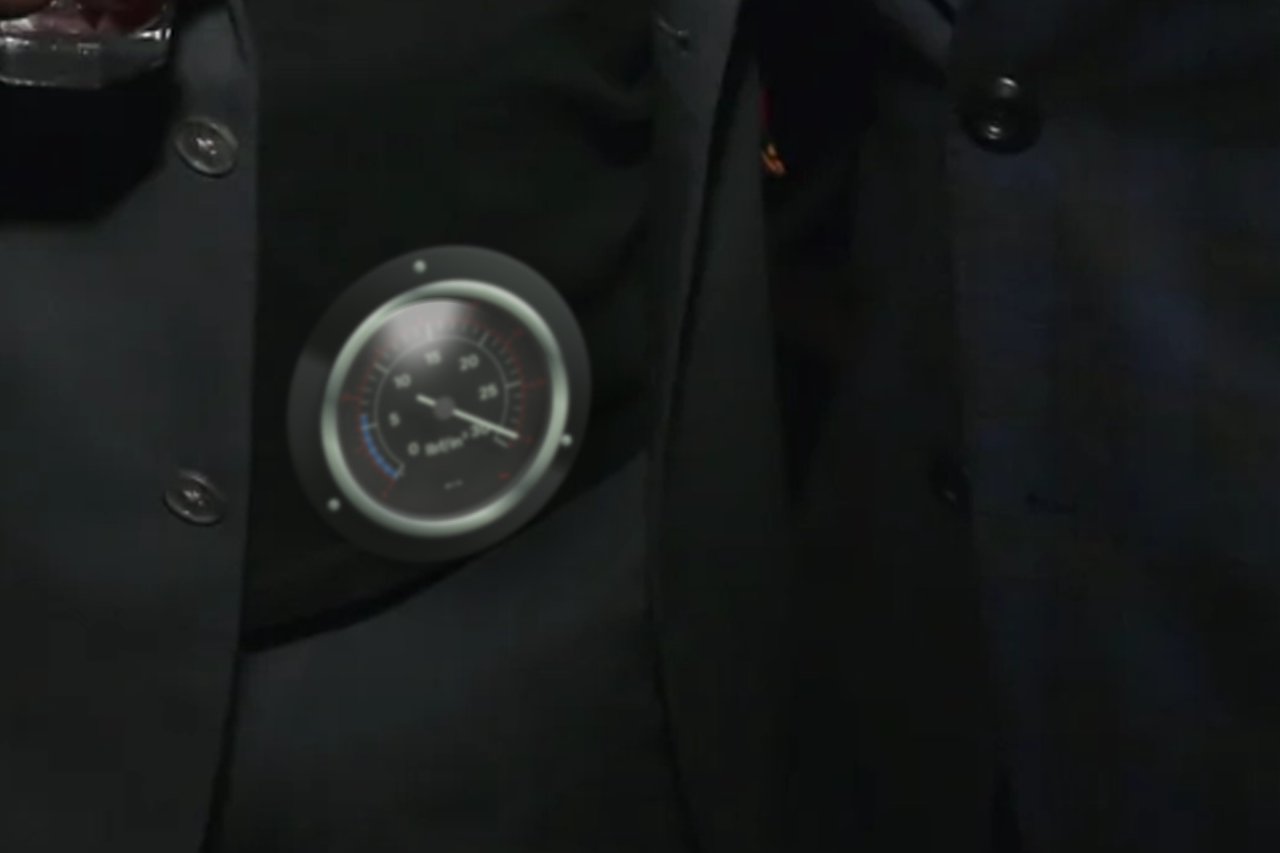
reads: 29
